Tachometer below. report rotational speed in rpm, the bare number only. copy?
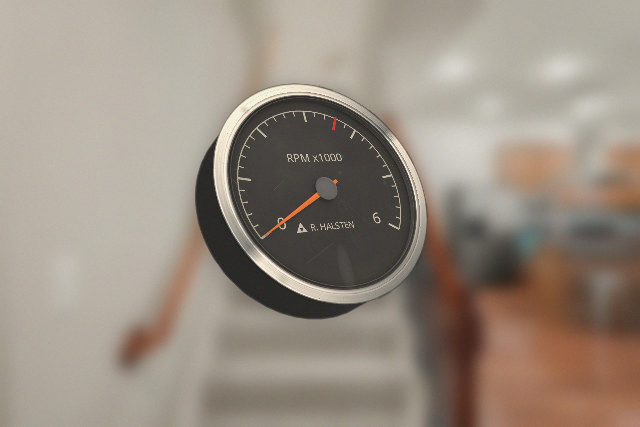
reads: 0
